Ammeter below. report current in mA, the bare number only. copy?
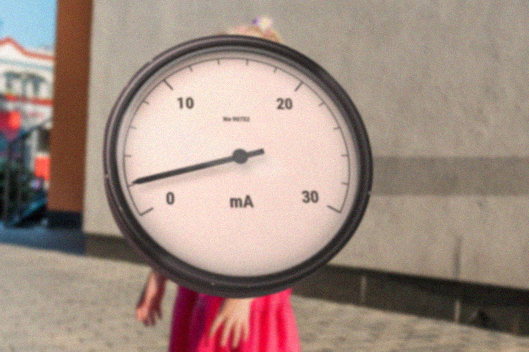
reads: 2
